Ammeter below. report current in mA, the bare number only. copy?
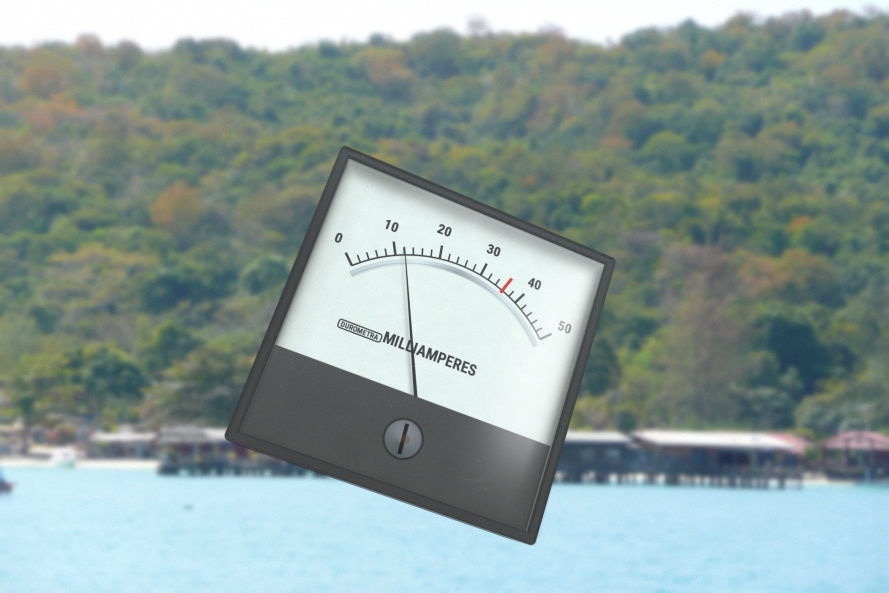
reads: 12
